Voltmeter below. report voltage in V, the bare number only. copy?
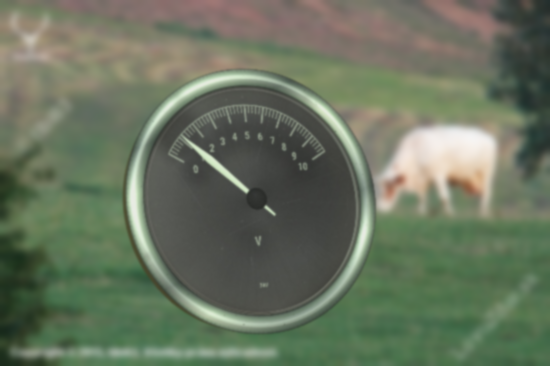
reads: 1
